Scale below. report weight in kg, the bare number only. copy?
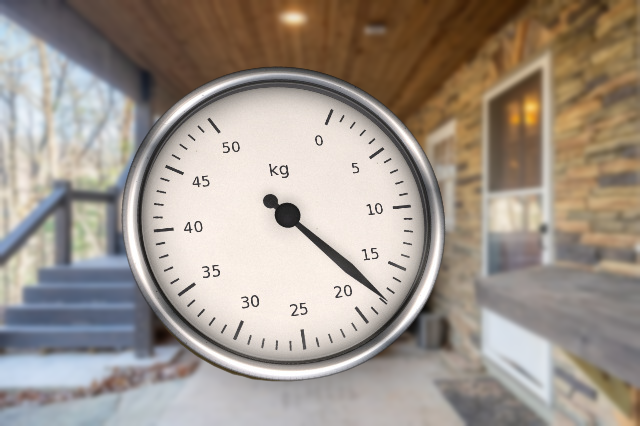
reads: 18
